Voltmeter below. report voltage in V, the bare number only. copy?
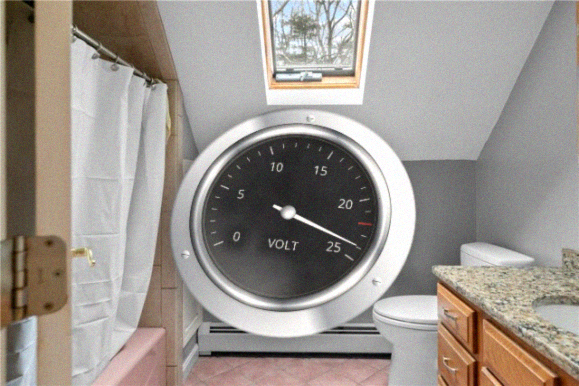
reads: 24
